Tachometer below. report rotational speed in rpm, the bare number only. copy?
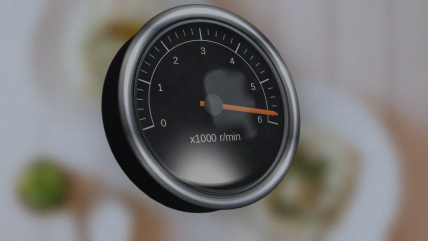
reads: 5800
